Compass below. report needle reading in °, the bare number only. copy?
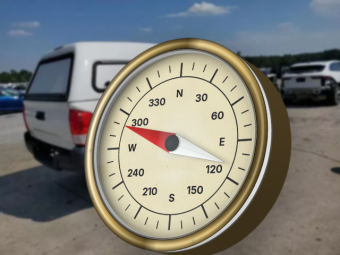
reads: 290
